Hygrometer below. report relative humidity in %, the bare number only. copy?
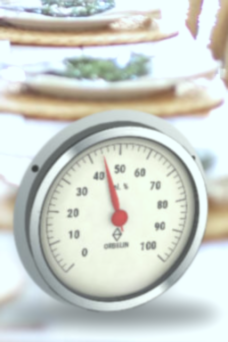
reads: 44
